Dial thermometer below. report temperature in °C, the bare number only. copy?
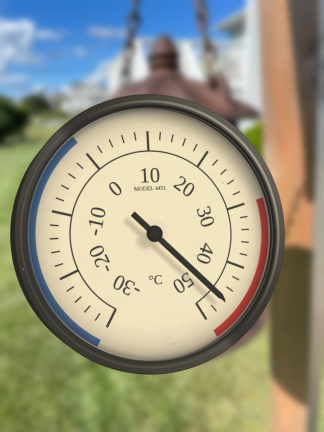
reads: 46
